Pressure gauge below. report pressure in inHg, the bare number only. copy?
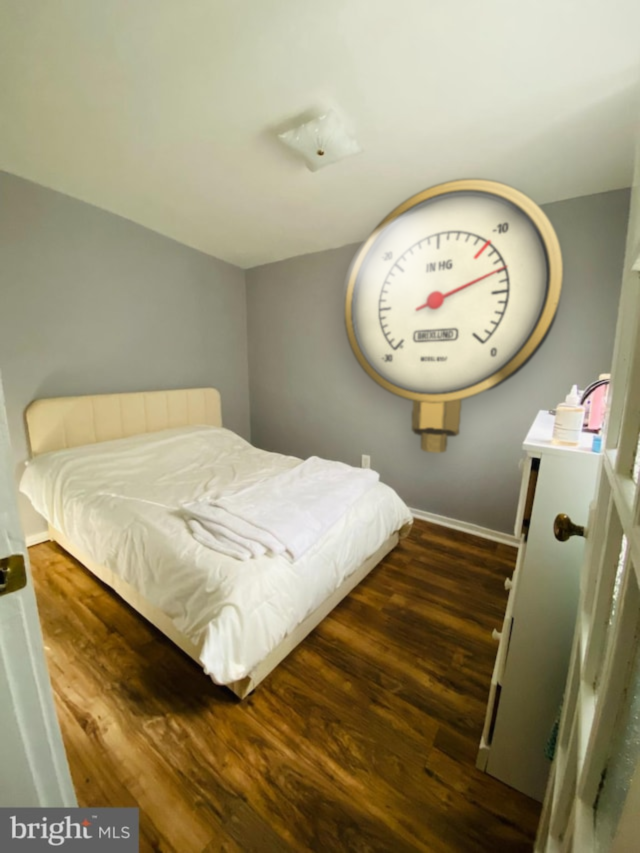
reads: -7
